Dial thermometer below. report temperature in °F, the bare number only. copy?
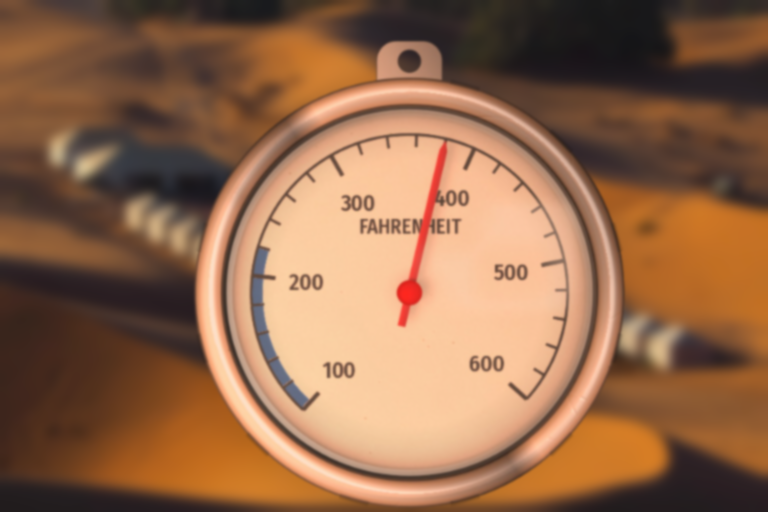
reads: 380
